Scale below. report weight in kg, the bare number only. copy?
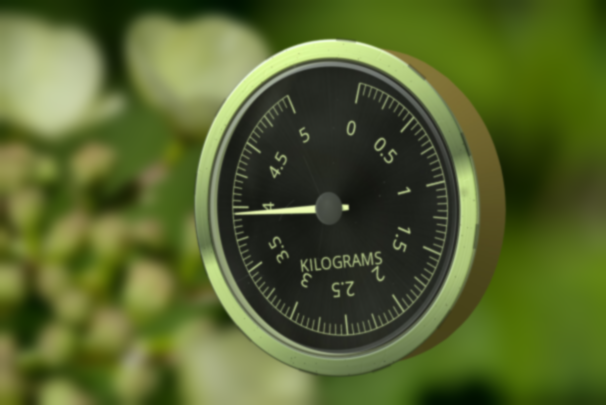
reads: 3.95
